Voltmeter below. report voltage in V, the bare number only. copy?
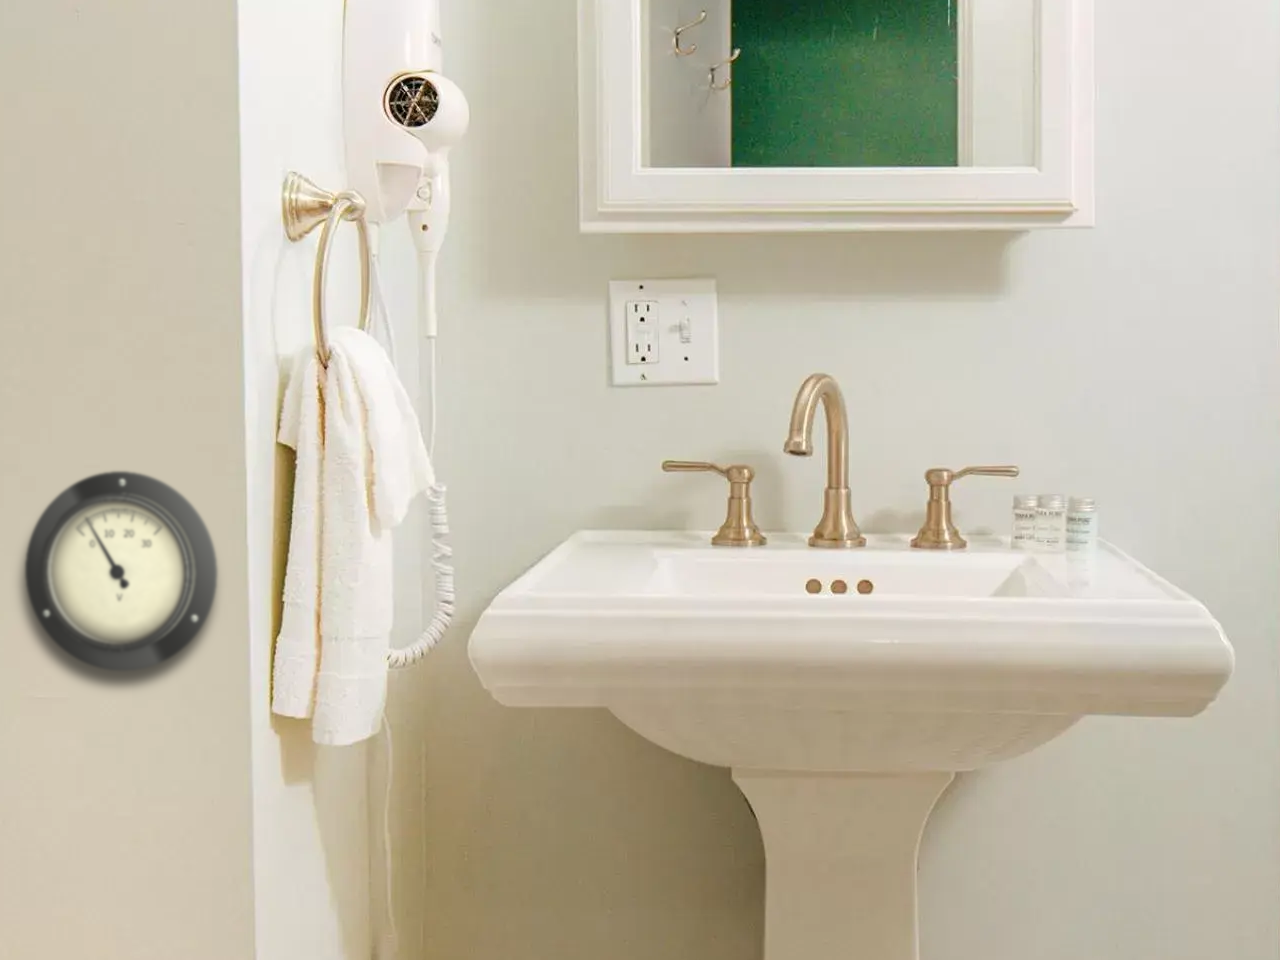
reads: 5
